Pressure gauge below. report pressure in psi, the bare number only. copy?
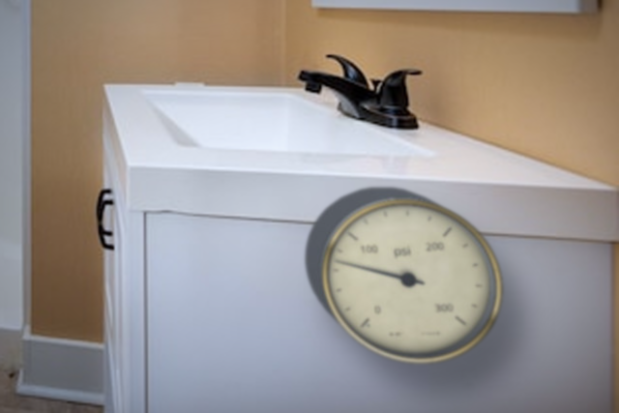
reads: 70
